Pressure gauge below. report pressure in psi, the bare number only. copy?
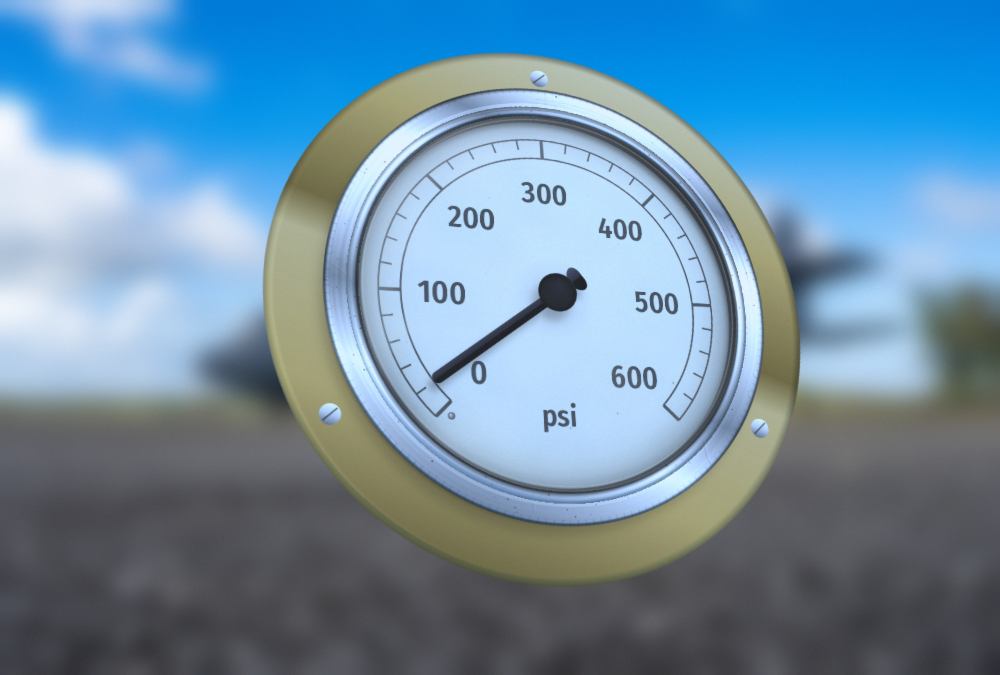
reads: 20
